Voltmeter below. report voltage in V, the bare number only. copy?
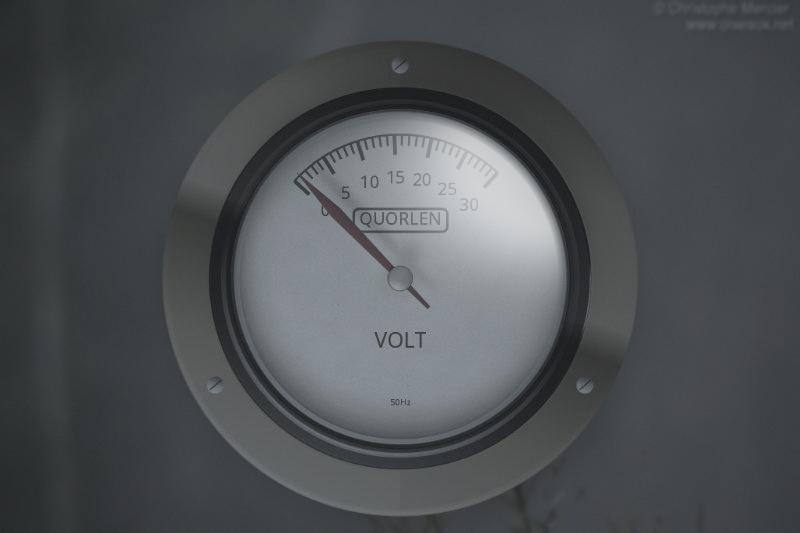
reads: 1
